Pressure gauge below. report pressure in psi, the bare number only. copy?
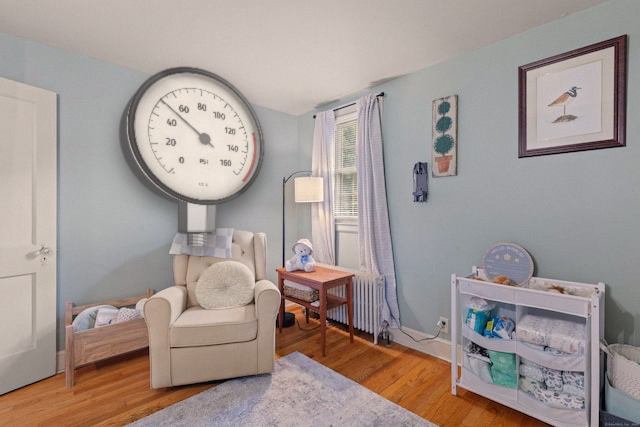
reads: 50
